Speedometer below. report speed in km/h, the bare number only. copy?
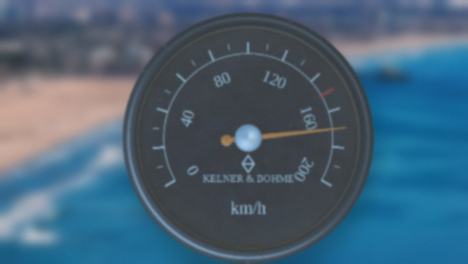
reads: 170
